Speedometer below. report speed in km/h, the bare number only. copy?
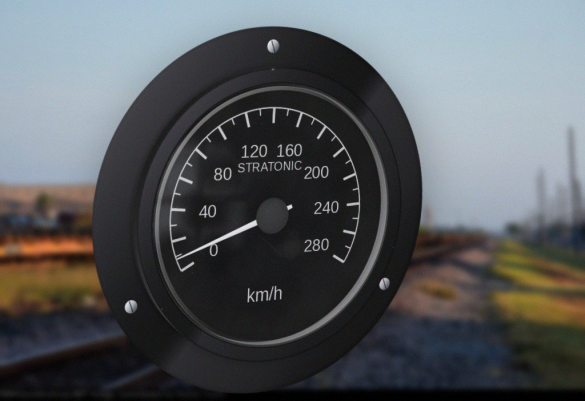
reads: 10
